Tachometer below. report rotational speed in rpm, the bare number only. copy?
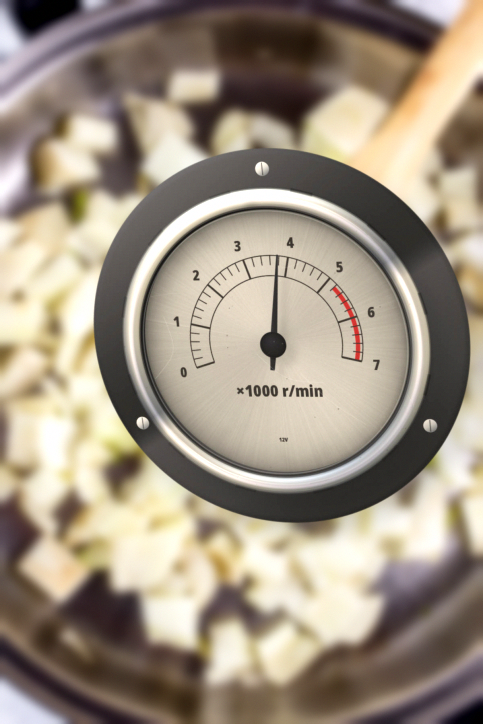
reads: 3800
